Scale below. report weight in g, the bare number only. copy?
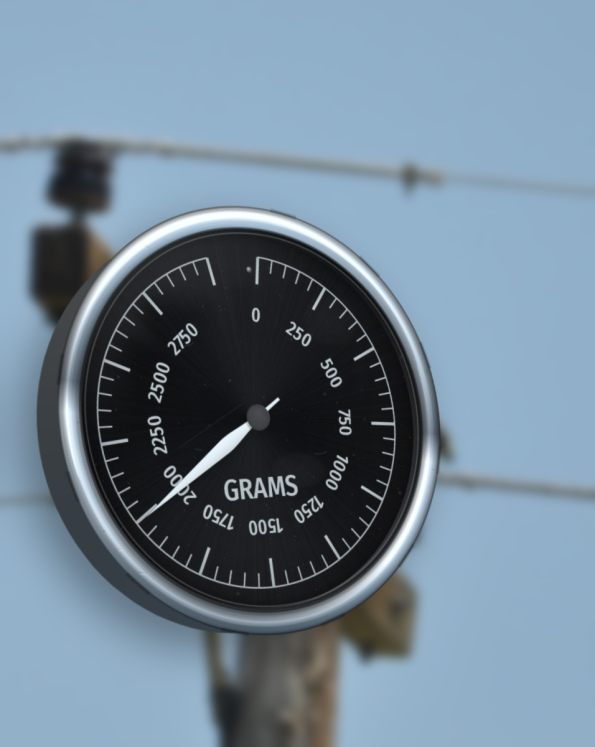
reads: 2000
